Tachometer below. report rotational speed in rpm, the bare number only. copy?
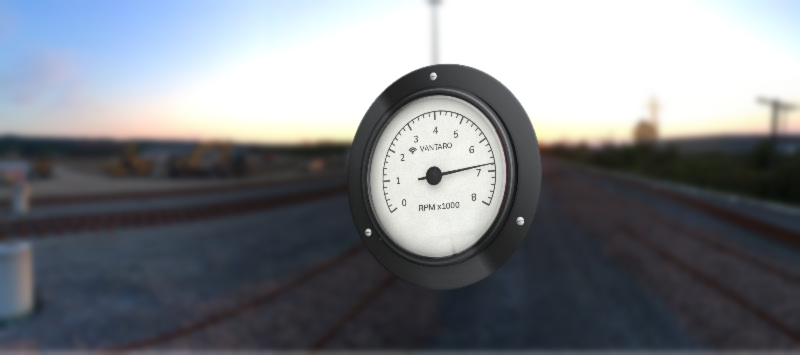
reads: 6800
